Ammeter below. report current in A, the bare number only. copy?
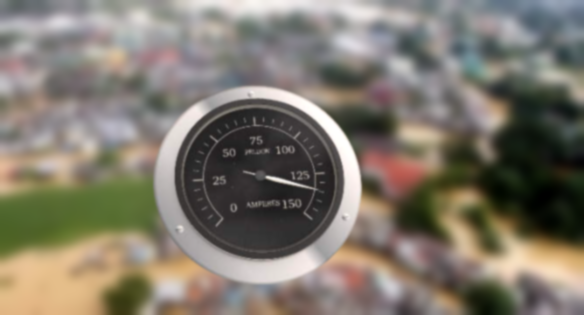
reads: 135
